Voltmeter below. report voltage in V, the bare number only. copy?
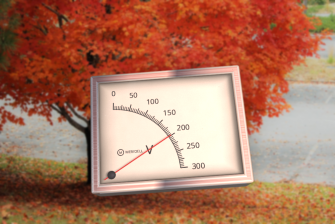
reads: 200
